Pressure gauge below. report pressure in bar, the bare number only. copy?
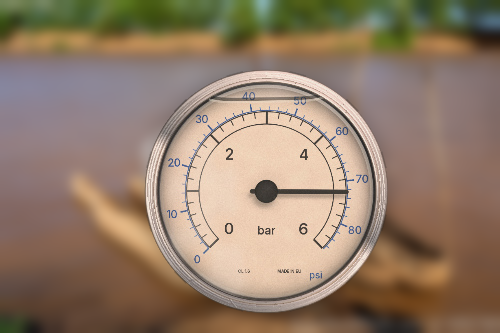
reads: 5
